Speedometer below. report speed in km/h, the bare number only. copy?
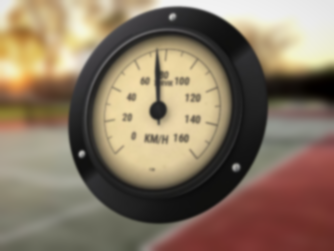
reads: 75
